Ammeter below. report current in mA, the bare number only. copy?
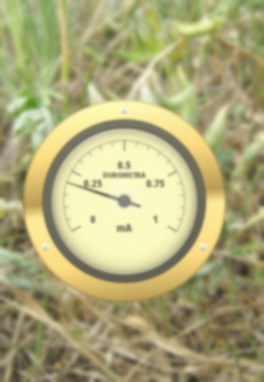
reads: 0.2
